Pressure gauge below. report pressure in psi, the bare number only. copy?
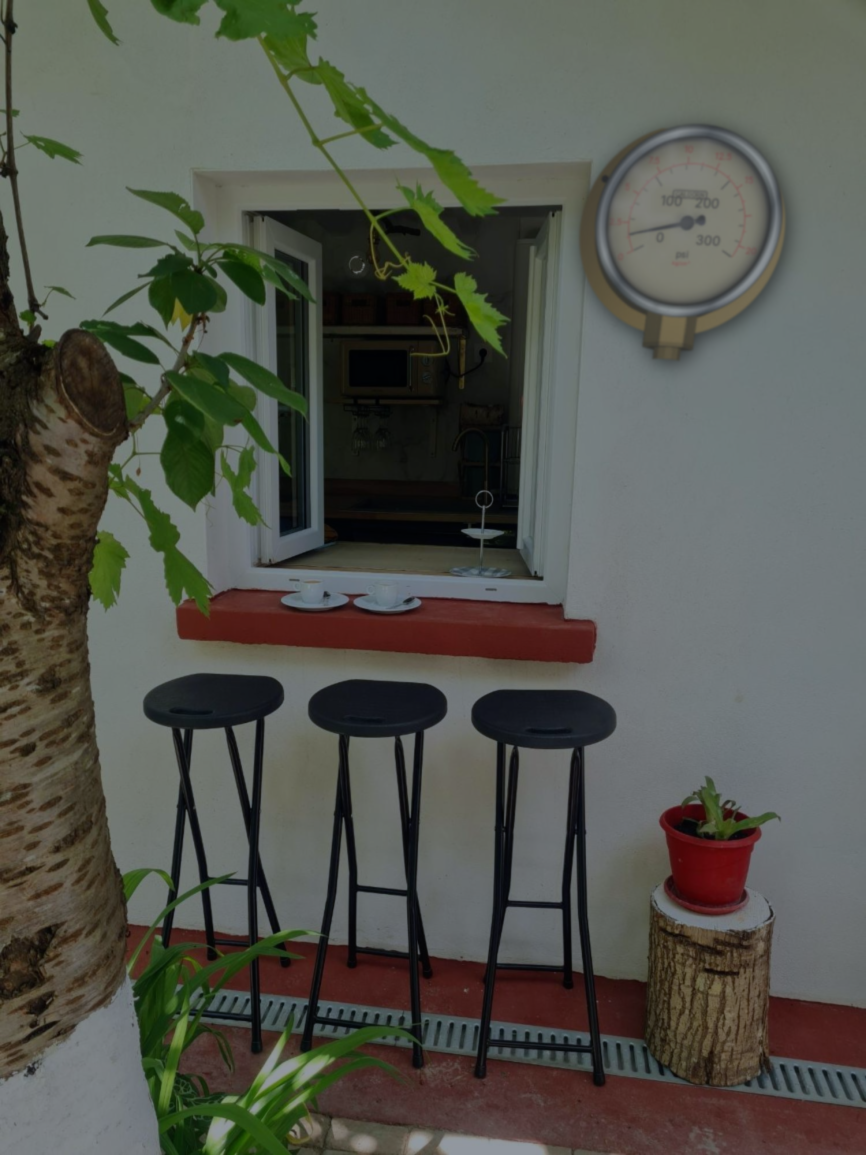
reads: 20
